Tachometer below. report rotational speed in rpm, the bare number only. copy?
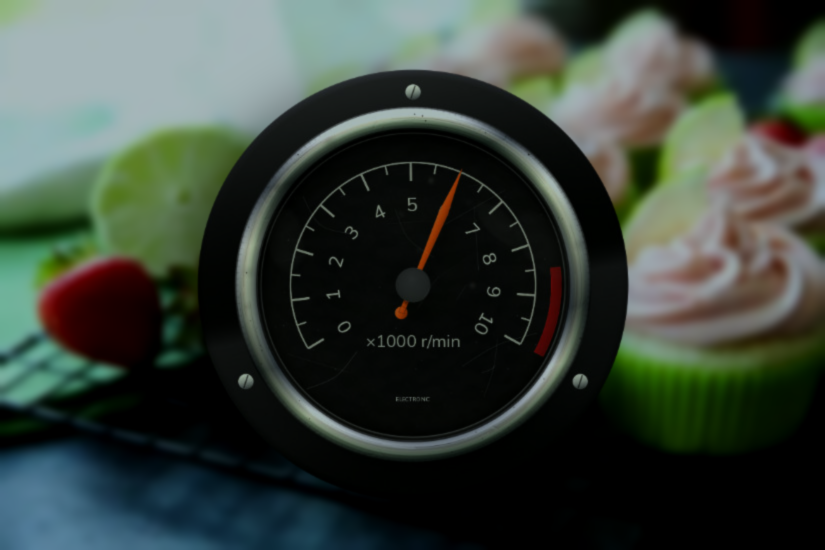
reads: 6000
